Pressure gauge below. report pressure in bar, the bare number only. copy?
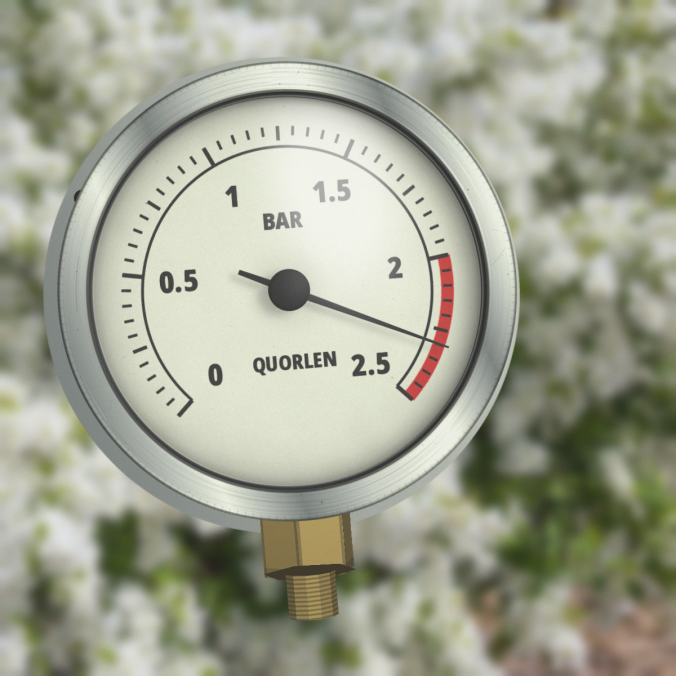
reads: 2.3
